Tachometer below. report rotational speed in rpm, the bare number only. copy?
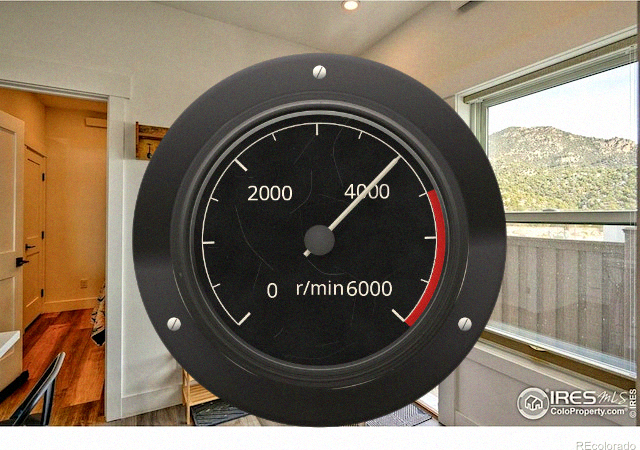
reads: 4000
